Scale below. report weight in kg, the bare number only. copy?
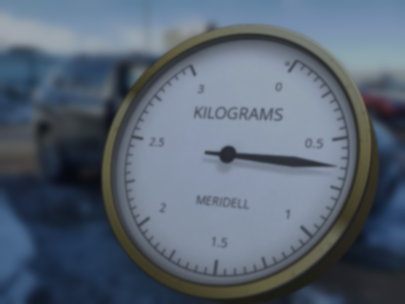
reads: 0.65
